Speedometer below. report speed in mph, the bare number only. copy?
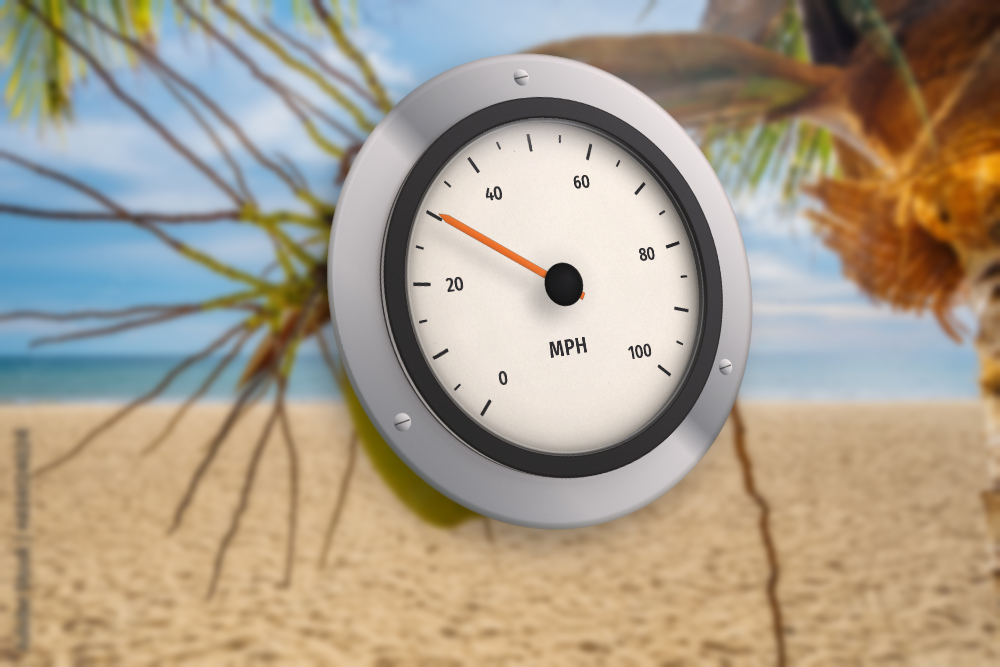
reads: 30
